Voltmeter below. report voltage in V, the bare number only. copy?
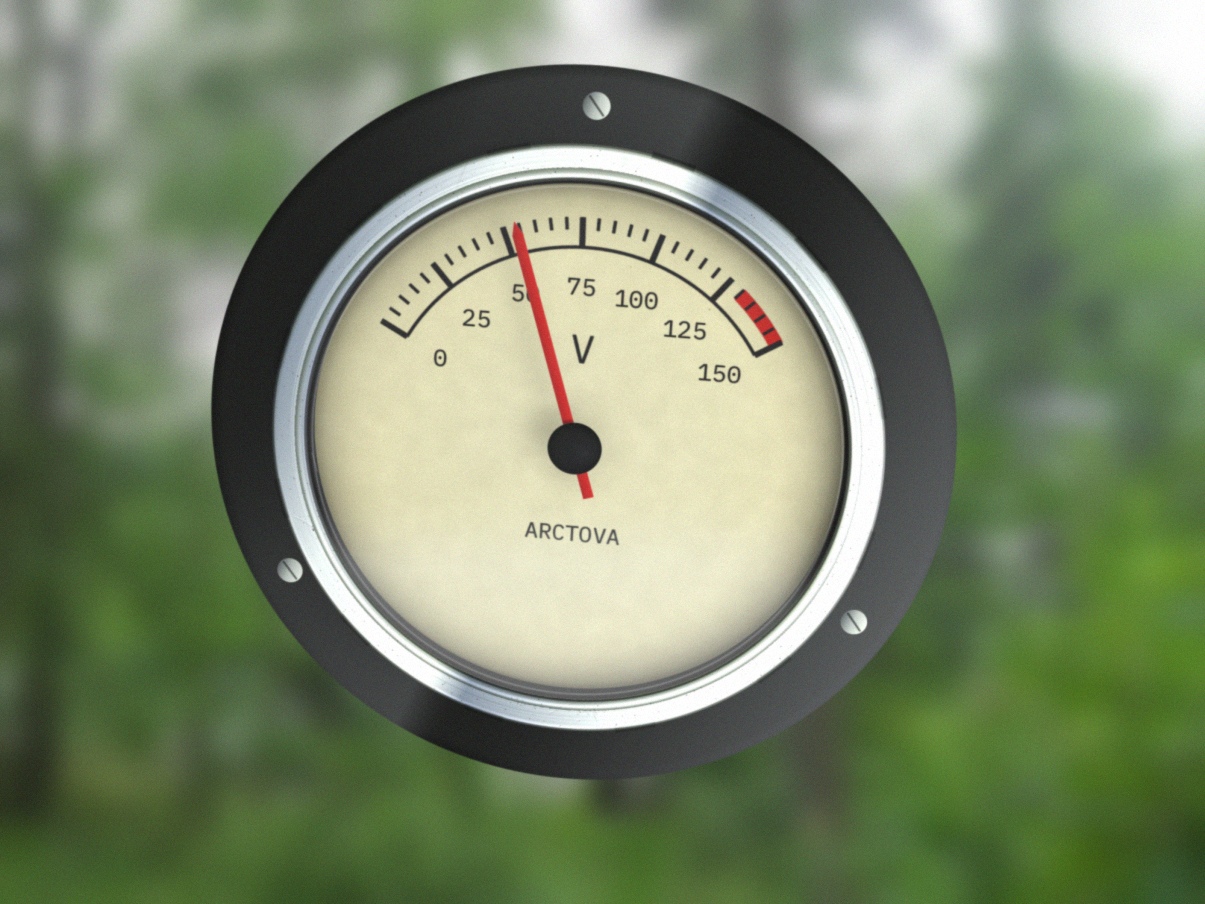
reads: 55
